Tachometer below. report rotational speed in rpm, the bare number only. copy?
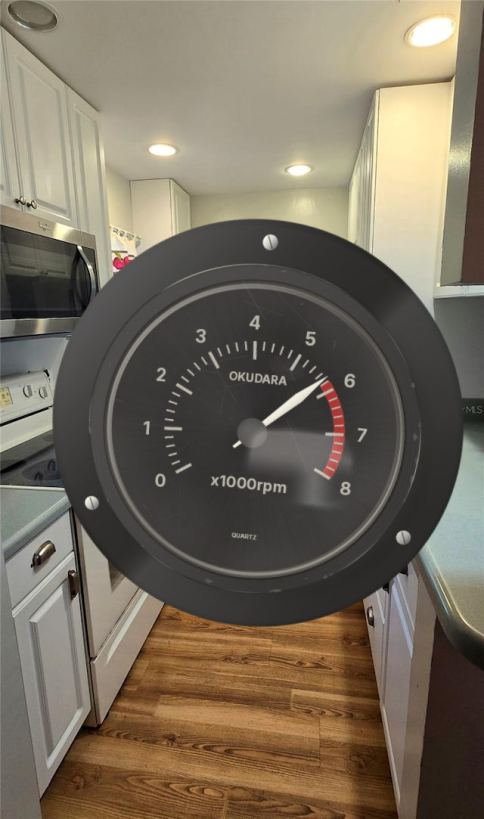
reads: 5700
